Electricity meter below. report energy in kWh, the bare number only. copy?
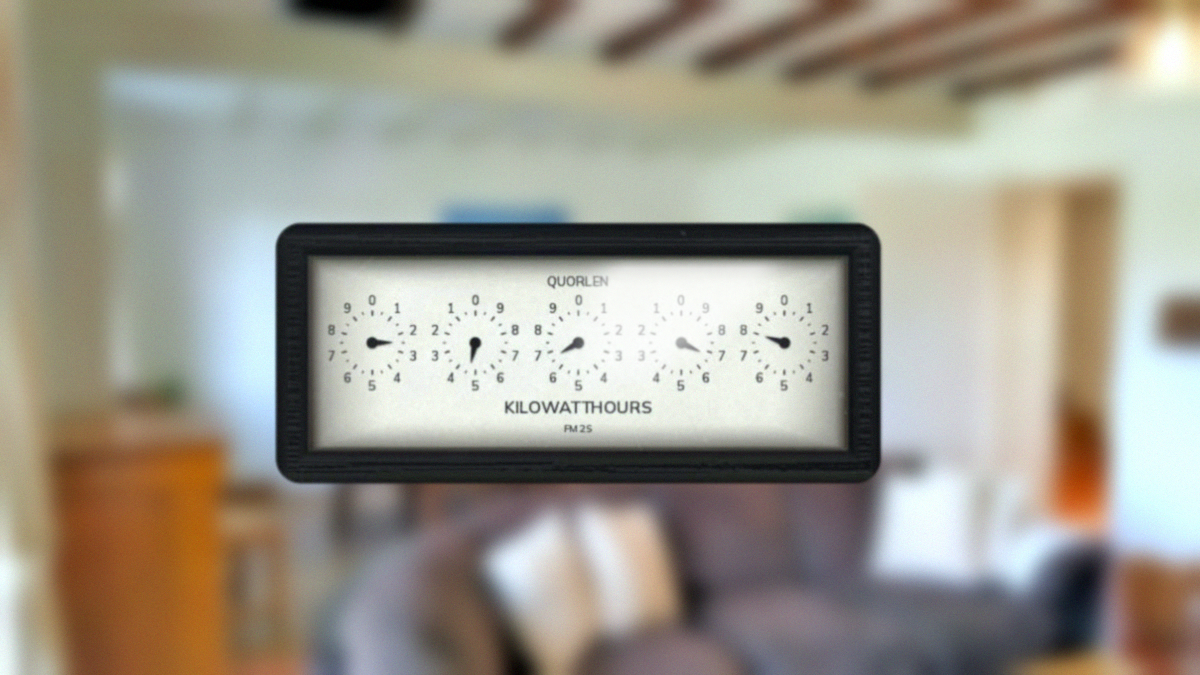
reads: 24668
